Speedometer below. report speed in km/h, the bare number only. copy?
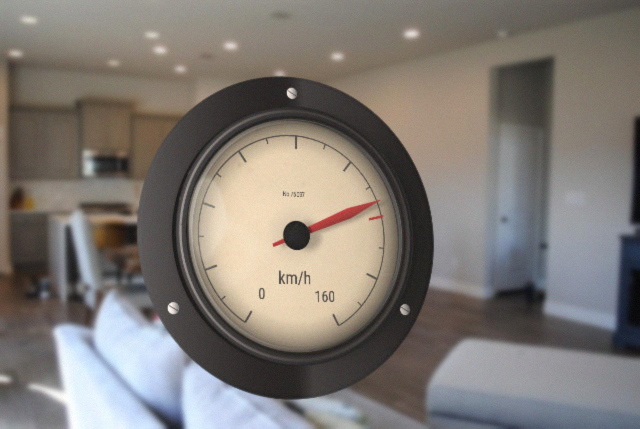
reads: 115
